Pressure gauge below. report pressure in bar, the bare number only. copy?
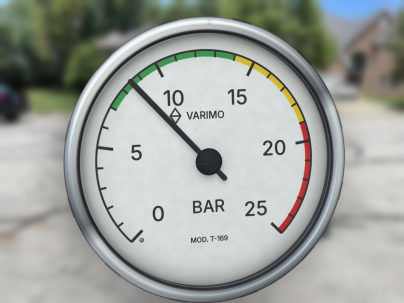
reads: 8.5
